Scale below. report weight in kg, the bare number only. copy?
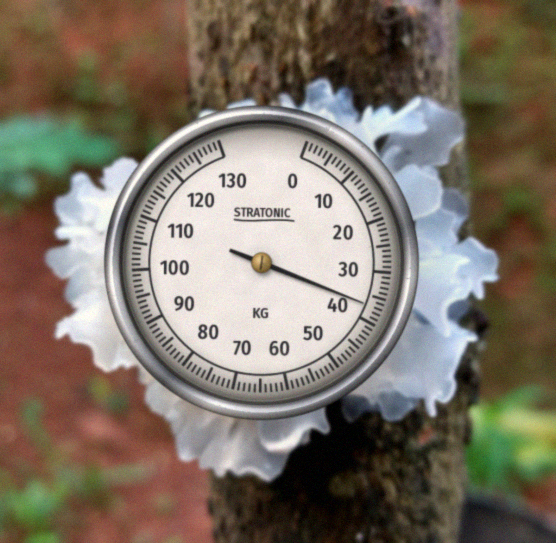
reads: 37
